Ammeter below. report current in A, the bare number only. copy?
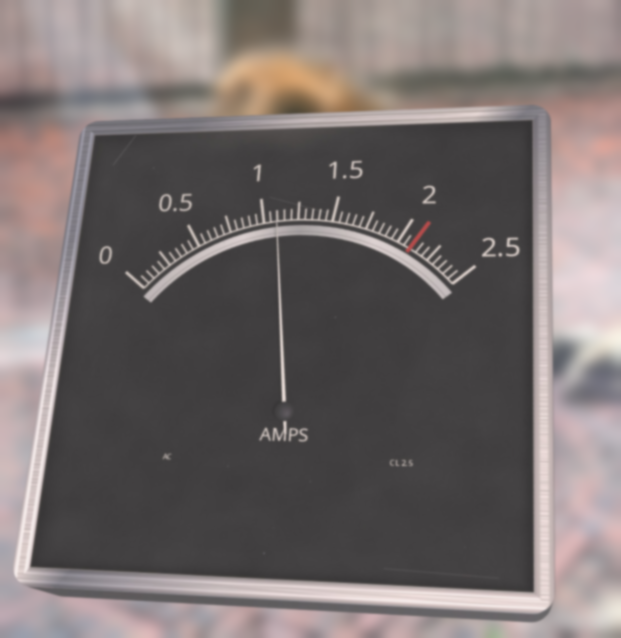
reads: 1.1
